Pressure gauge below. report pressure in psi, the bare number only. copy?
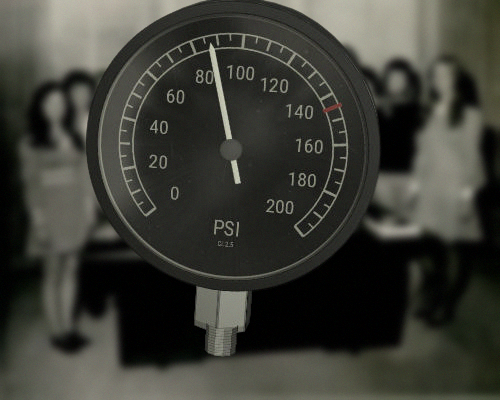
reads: 87.5
